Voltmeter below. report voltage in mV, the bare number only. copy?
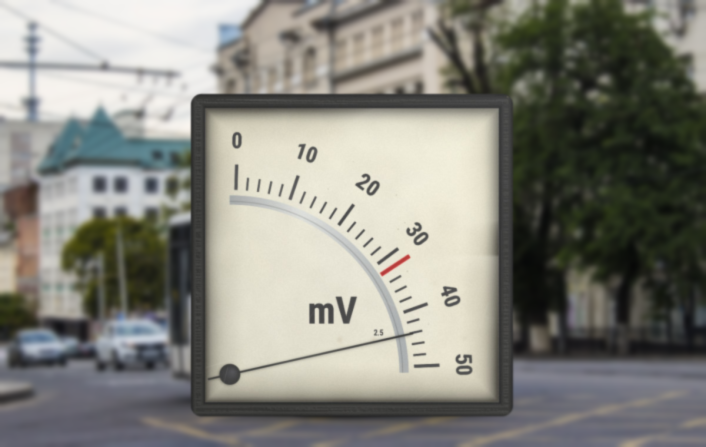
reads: 44
